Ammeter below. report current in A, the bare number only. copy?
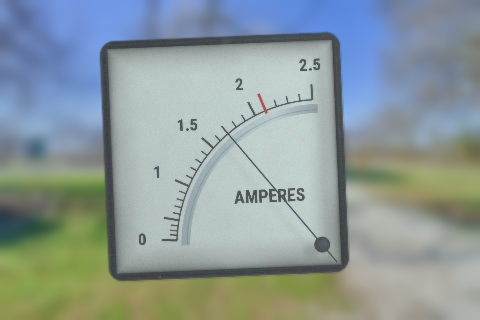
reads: 1.7
